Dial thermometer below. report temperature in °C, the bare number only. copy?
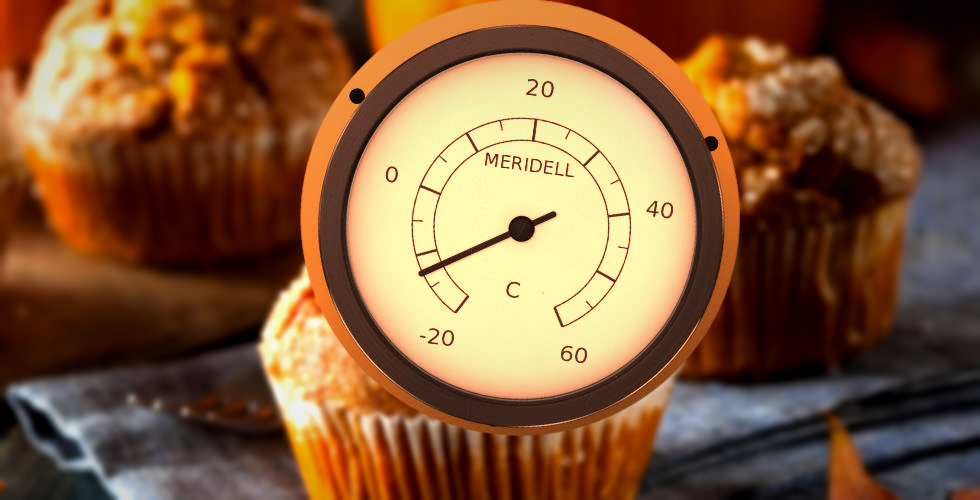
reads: -12.5
